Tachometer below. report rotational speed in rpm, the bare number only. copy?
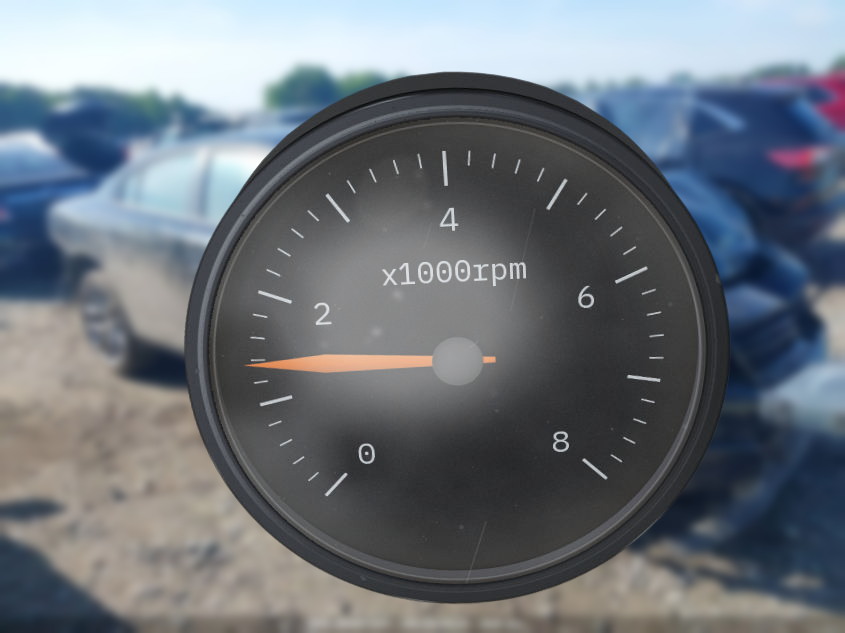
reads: 1400
